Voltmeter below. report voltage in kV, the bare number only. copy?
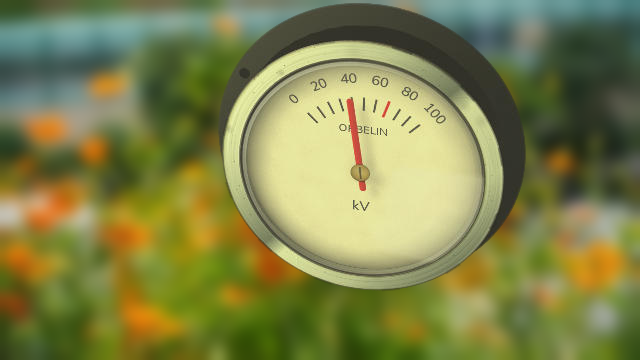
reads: 40
